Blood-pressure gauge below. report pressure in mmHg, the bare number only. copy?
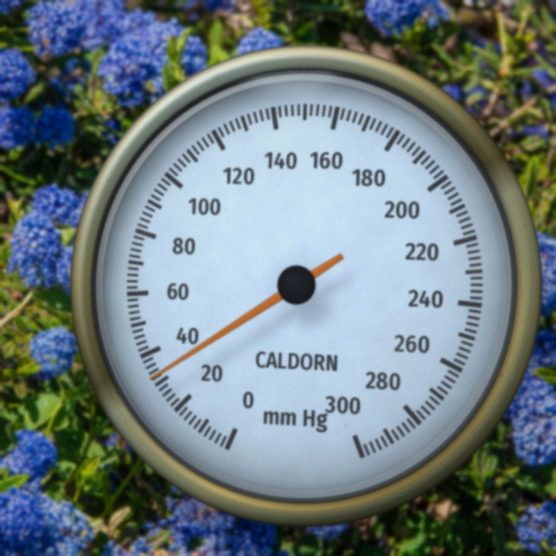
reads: 32
